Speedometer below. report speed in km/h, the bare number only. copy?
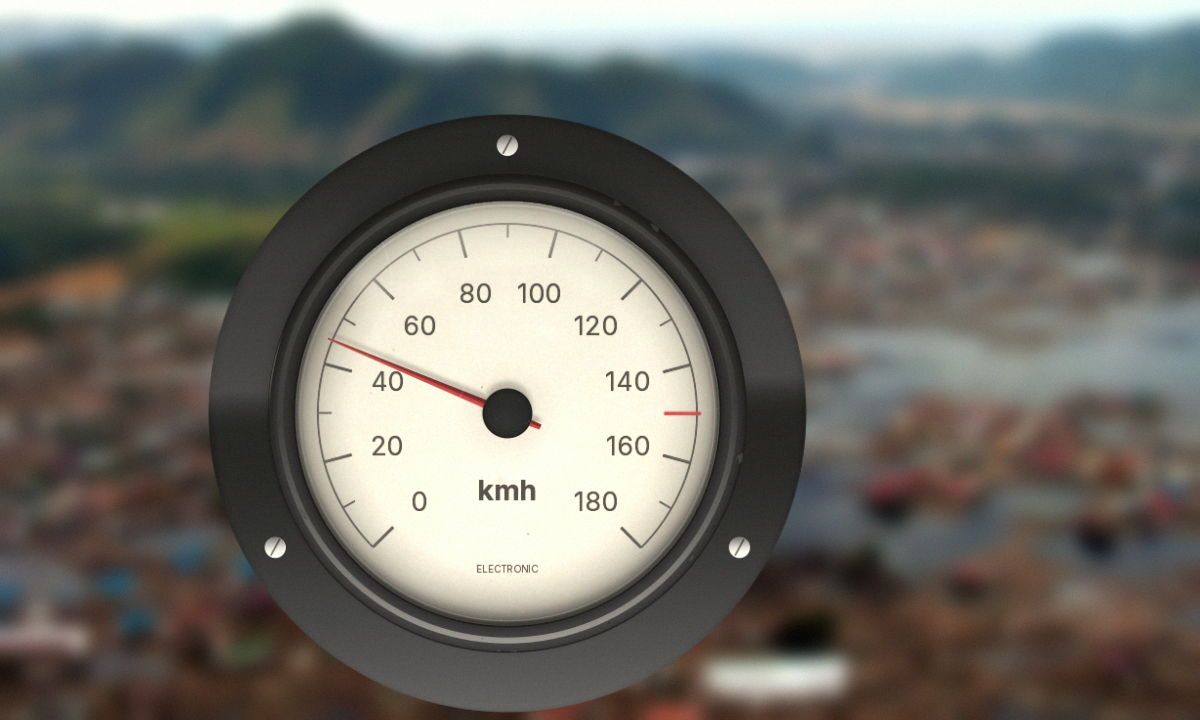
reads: 45
